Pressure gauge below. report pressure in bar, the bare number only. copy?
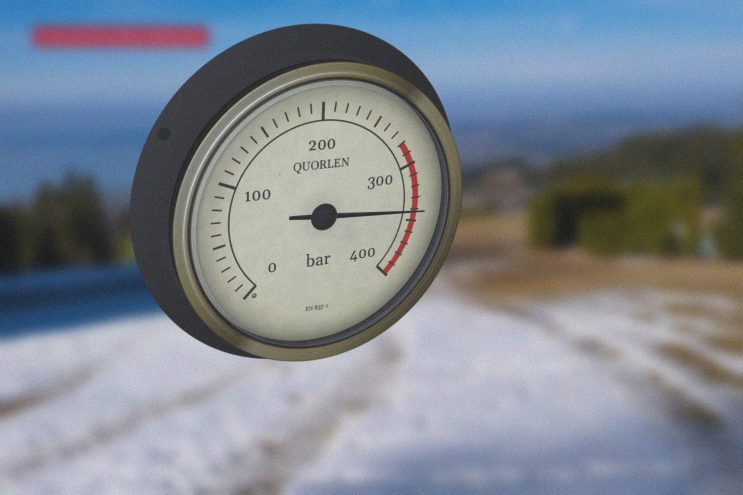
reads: 340
